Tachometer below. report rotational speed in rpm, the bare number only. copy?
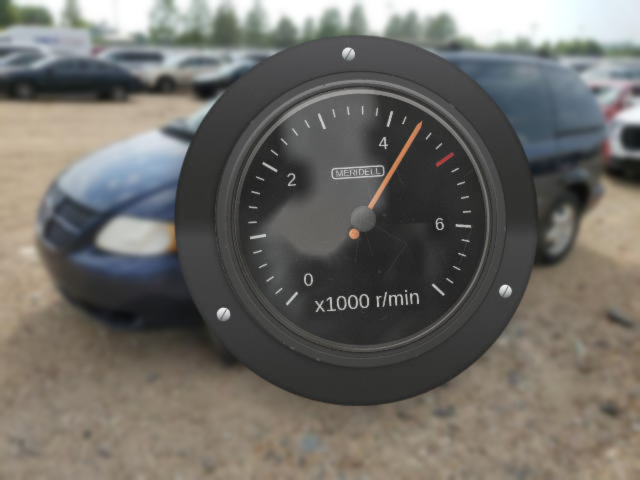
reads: 4400
